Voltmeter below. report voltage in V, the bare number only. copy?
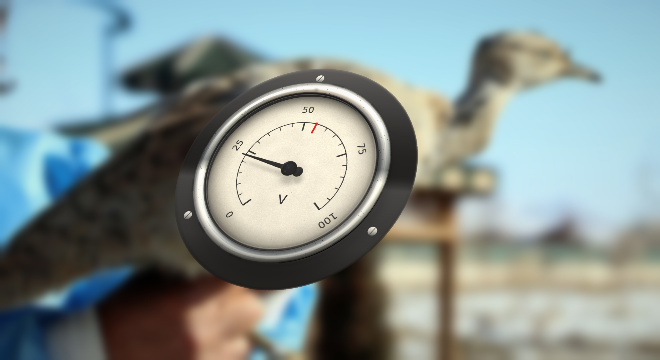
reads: 22.5
